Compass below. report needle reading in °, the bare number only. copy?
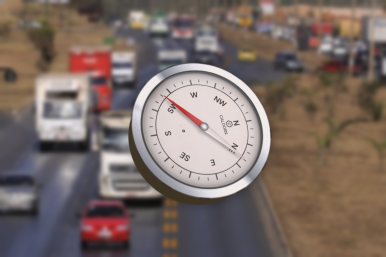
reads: 230
